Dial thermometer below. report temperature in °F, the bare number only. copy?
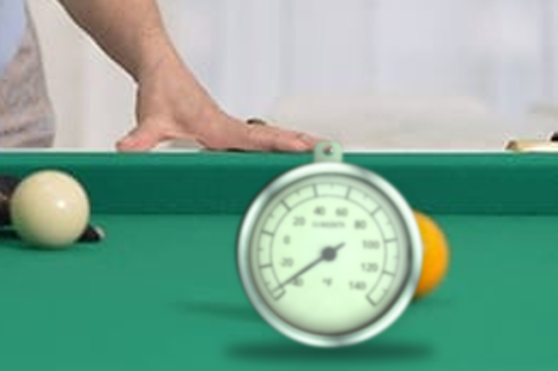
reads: -35
